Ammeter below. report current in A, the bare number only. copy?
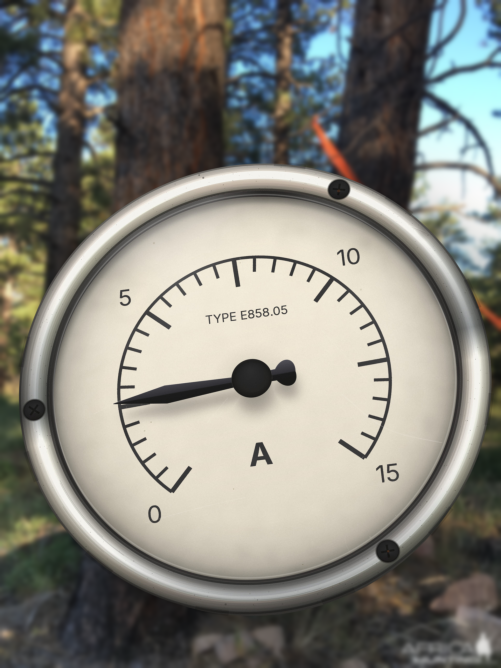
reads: 2.5
